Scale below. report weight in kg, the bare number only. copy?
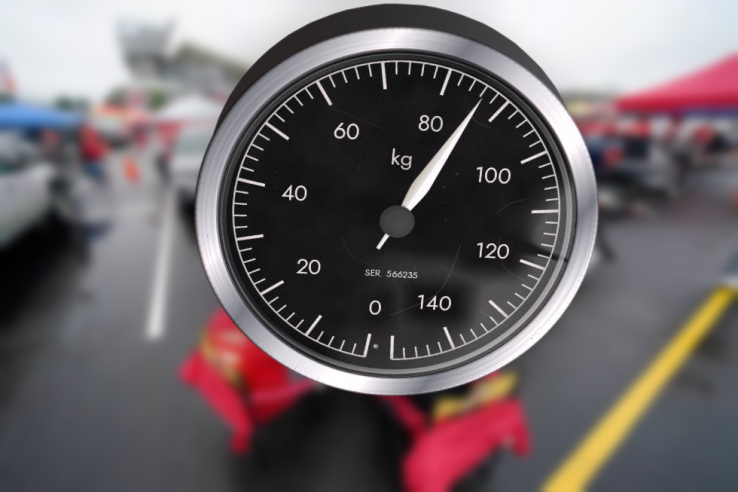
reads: 86
